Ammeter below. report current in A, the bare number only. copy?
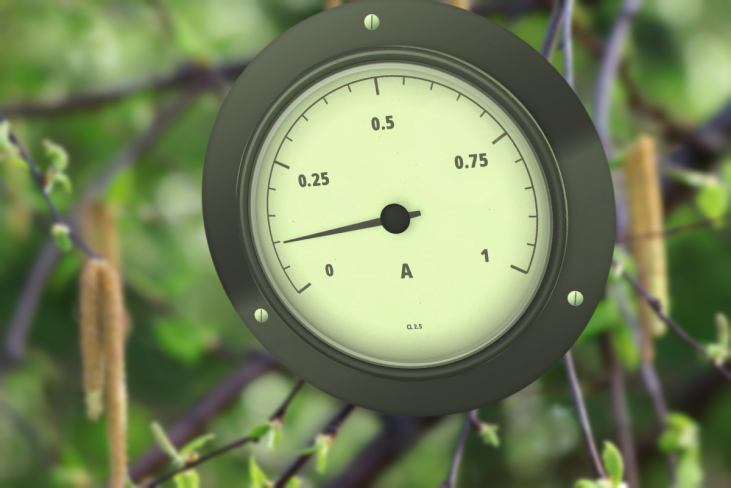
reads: 0.1
